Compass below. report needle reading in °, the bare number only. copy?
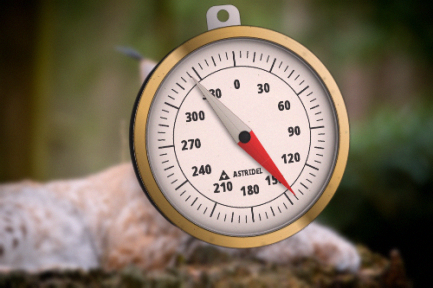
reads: 145
